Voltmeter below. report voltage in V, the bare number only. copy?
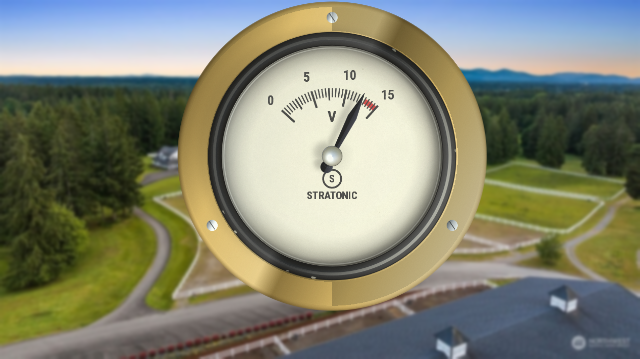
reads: 12.5
